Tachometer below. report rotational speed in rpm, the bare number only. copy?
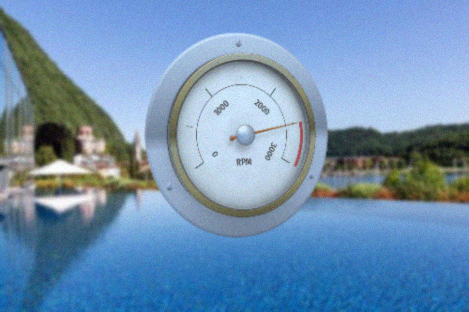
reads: 2500
